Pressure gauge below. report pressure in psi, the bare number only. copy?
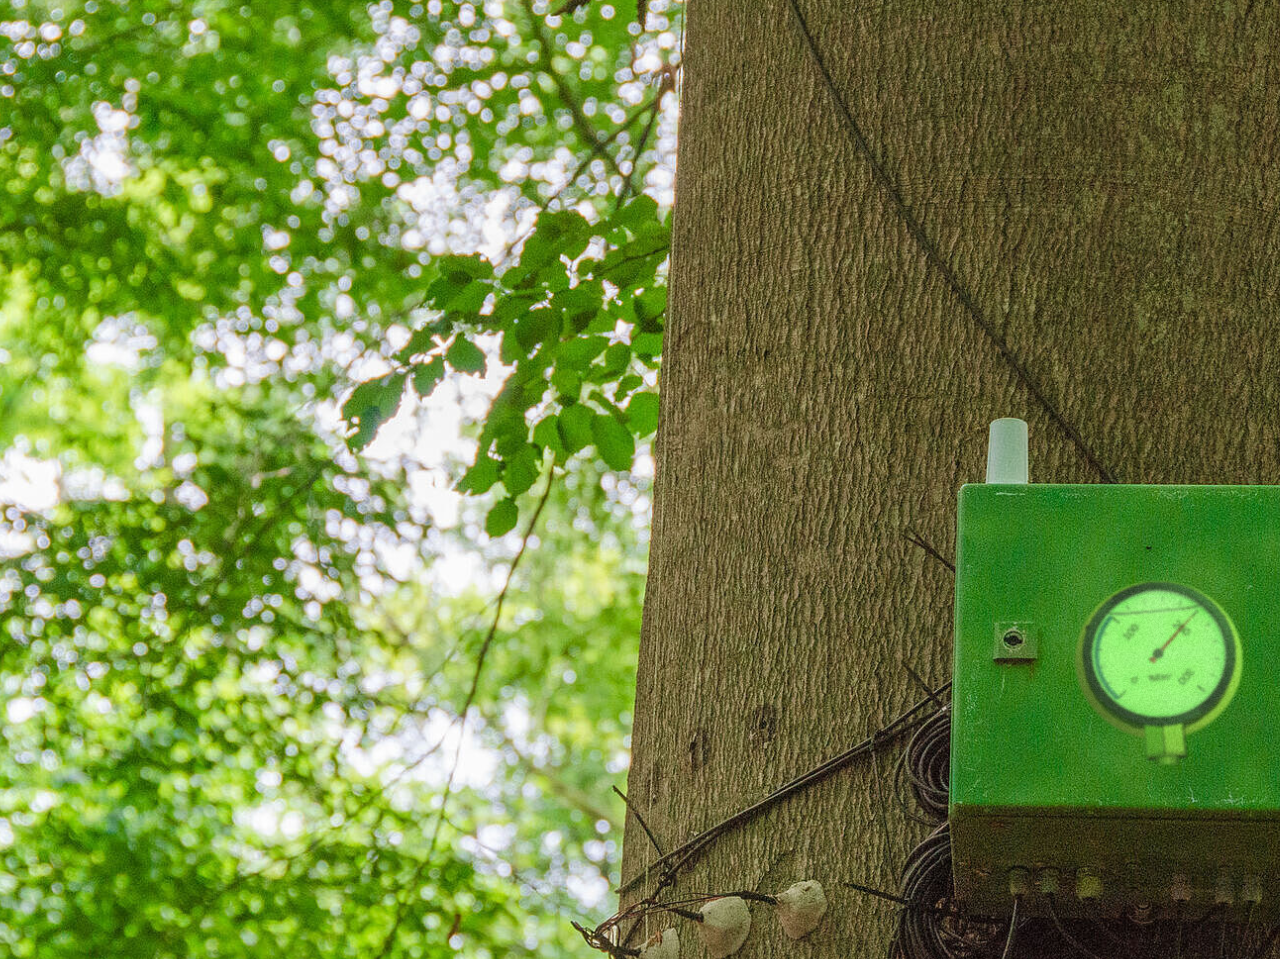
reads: 200
